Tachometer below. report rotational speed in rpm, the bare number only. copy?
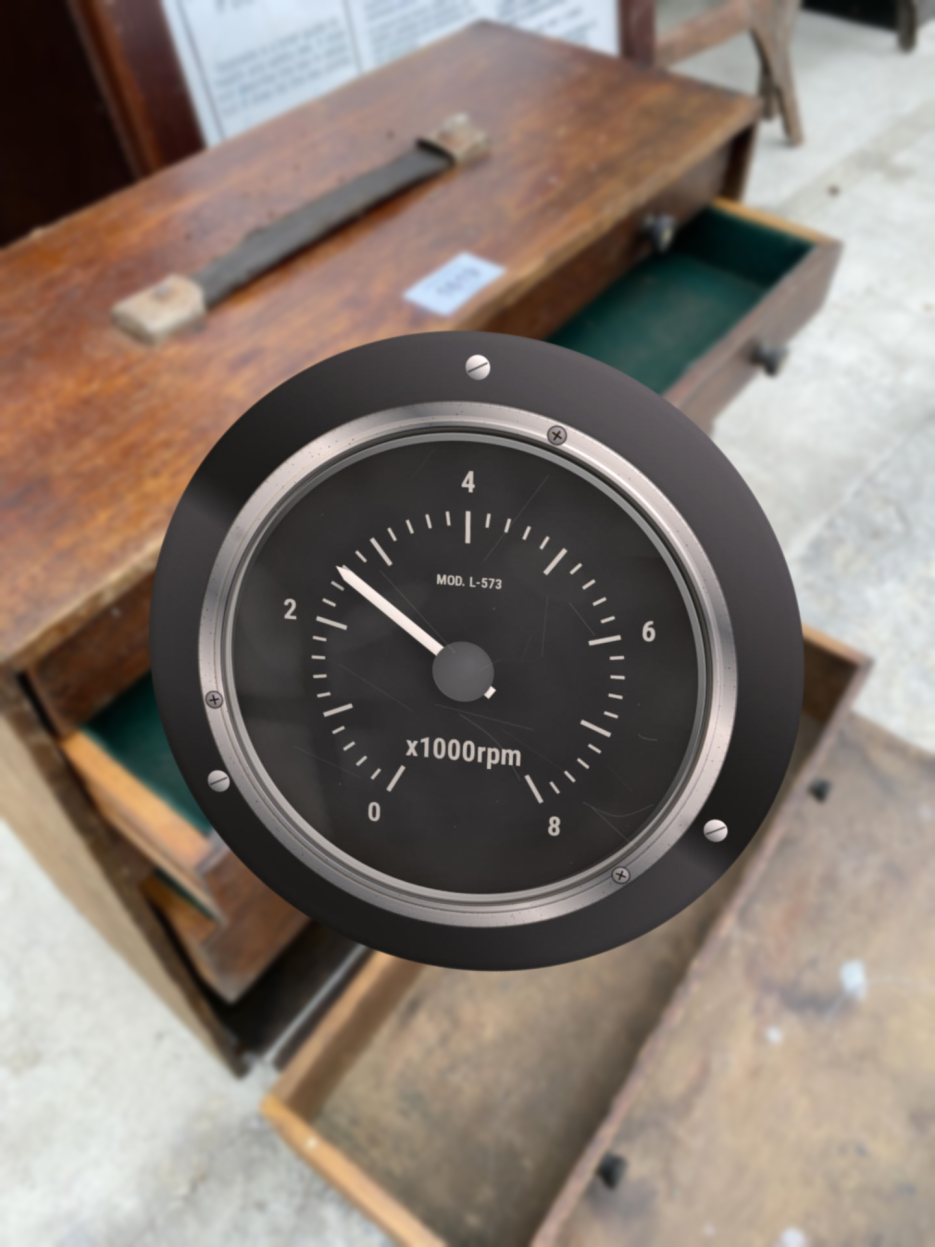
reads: 2600
